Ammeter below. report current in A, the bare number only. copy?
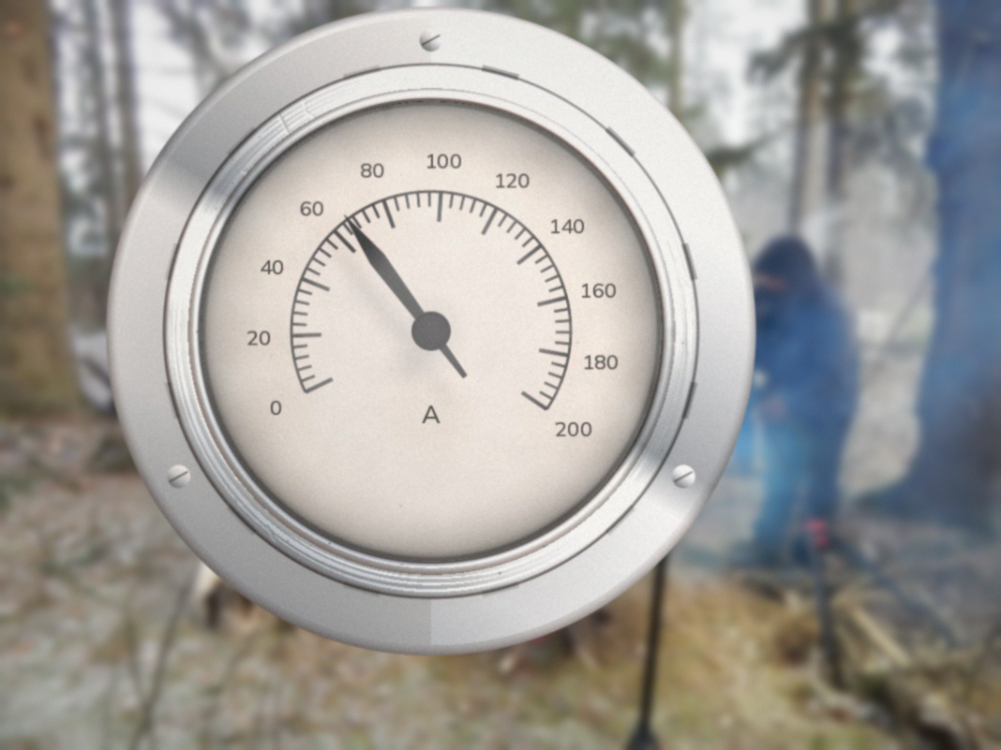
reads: 66
